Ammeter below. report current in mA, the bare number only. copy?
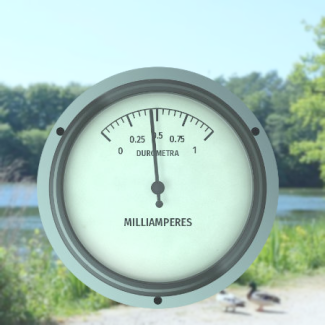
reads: 0.45
